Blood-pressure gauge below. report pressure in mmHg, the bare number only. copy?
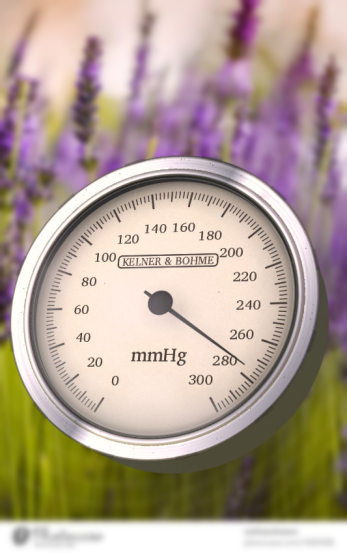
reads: 276
